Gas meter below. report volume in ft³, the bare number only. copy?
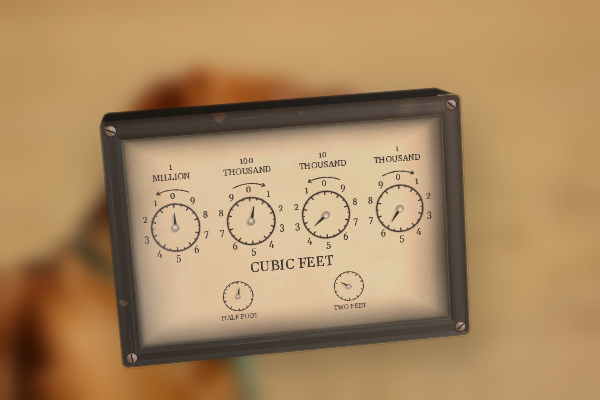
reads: 3600
